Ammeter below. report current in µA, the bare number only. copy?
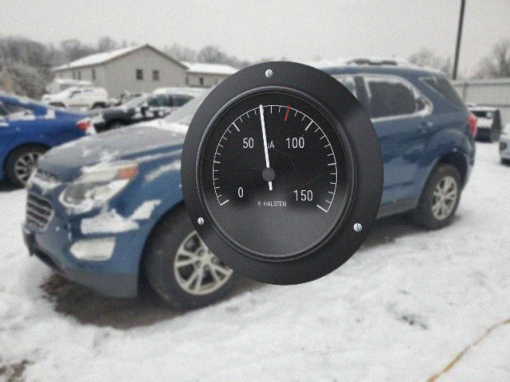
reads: 70
